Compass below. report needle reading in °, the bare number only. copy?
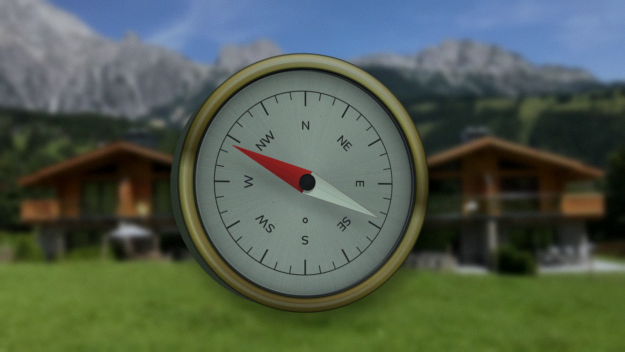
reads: 295
